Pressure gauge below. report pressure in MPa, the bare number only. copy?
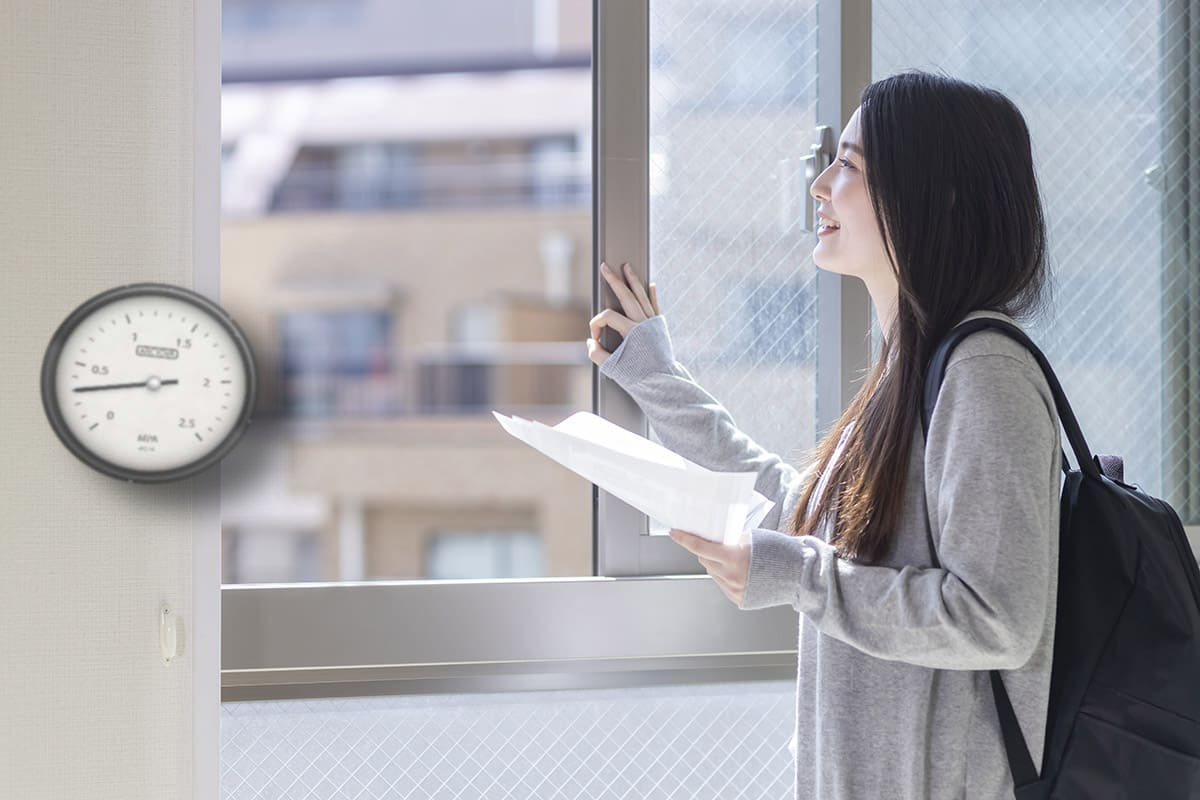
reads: 0.3
